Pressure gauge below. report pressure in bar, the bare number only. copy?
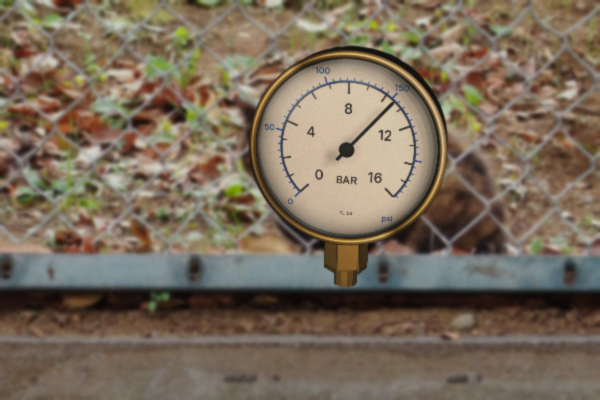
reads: 10.5
